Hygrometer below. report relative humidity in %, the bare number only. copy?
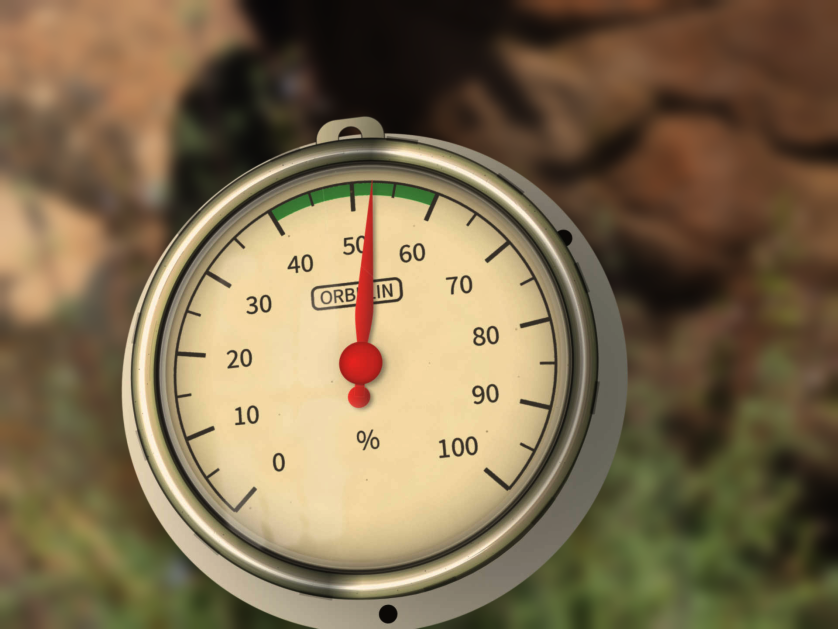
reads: 52.5
